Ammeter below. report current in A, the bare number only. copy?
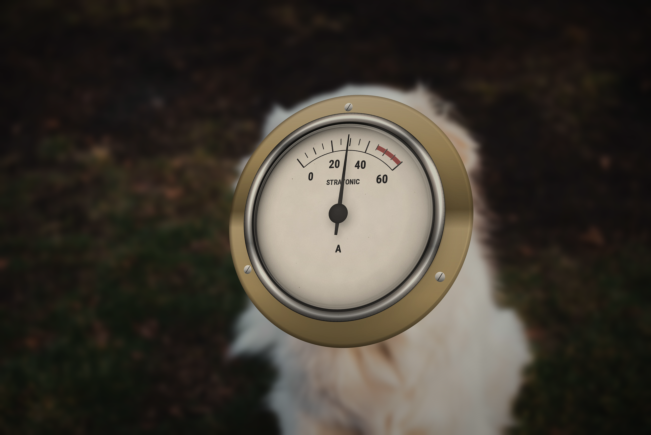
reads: 30
